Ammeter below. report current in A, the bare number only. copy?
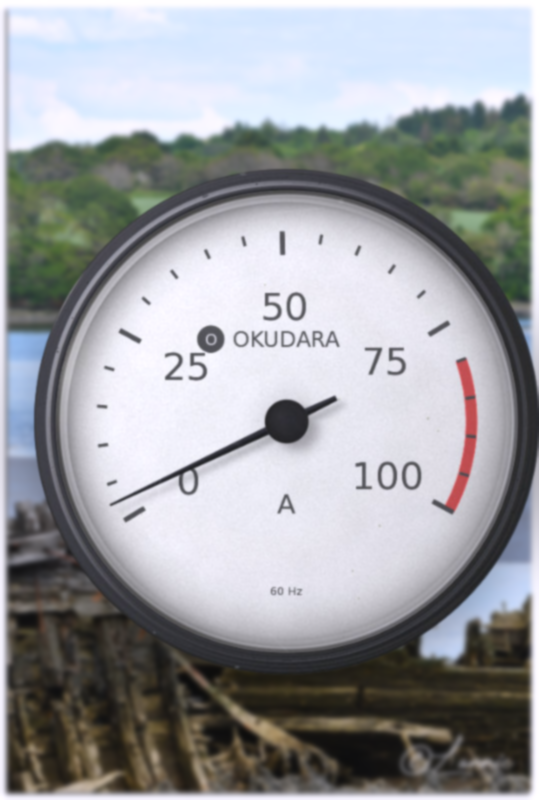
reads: 2.5
